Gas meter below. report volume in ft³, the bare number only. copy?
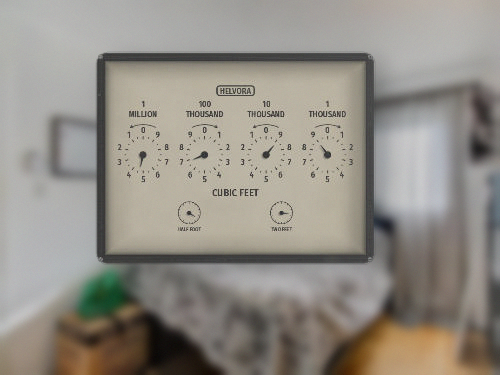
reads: 468900
